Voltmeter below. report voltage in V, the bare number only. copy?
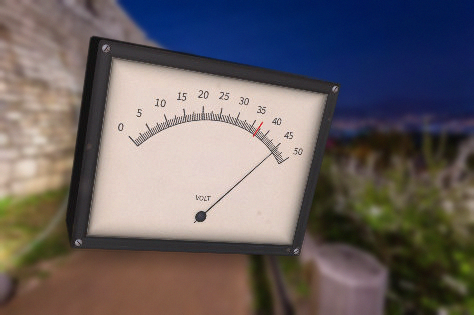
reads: 45
